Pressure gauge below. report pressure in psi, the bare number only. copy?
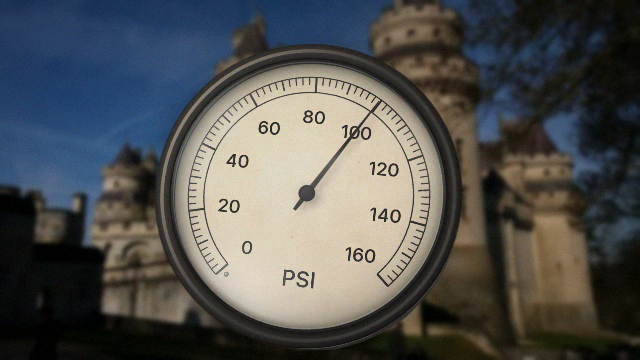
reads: 100
